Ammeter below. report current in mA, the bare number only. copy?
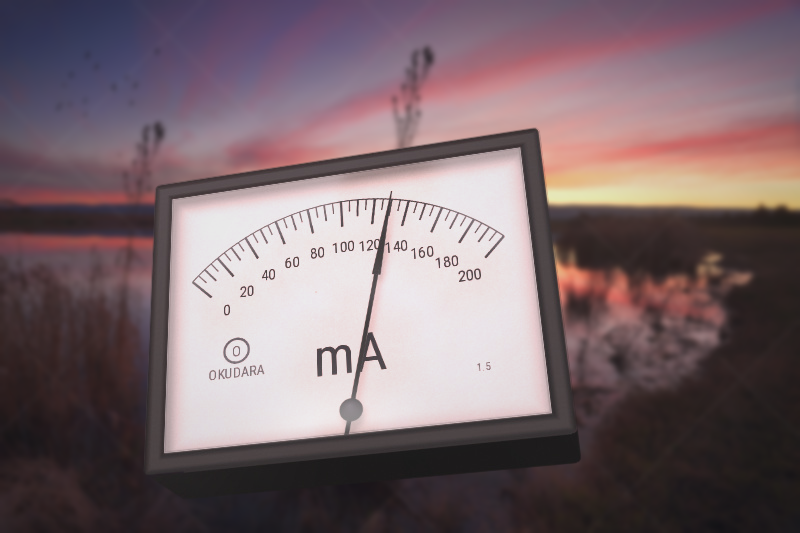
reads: 130
